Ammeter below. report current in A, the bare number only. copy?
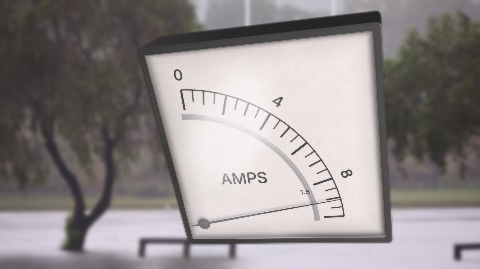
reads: 9
